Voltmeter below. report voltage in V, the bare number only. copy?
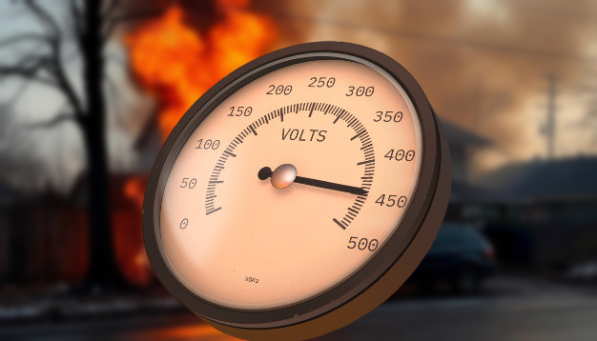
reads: 450
